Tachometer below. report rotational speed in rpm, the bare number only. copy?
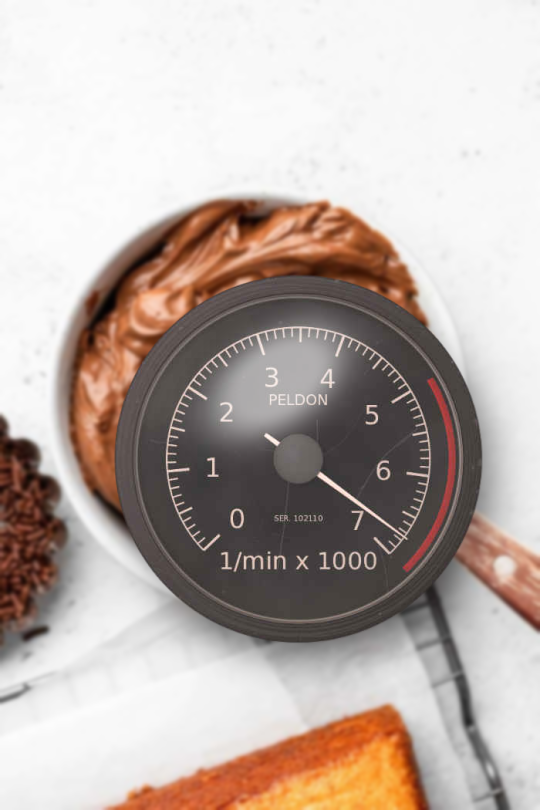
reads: 6750
